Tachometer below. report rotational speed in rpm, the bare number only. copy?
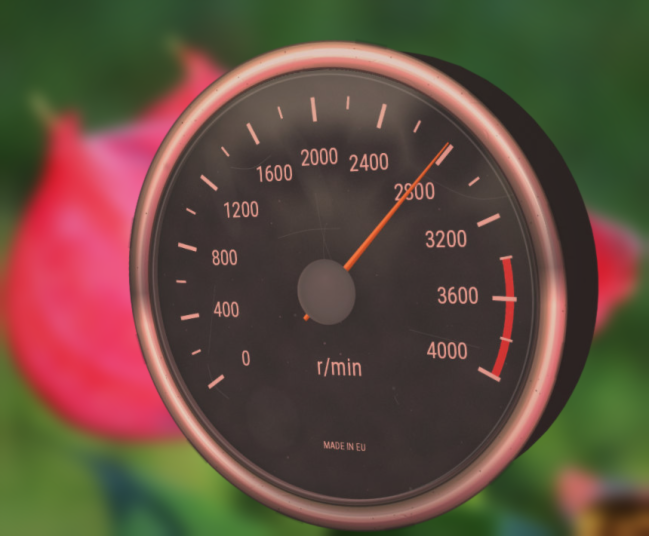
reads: 2800
